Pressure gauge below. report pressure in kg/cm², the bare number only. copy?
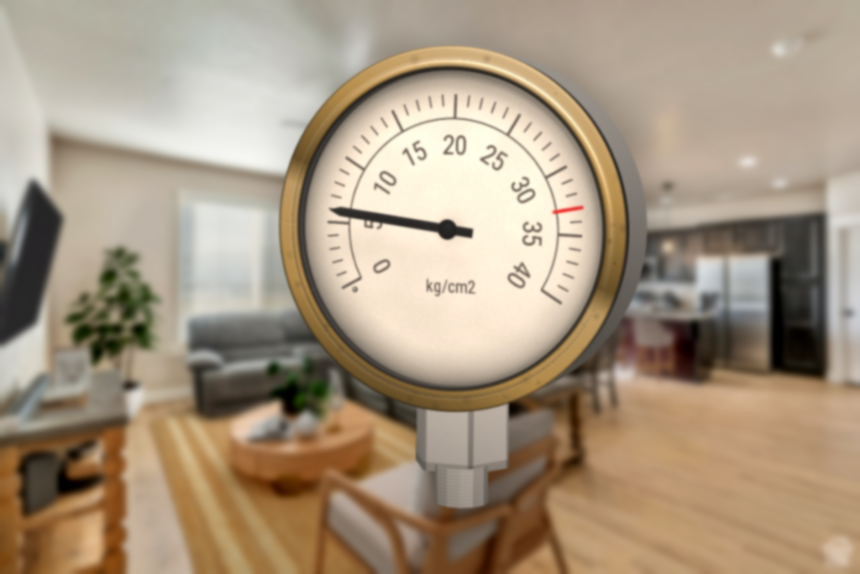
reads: 6
